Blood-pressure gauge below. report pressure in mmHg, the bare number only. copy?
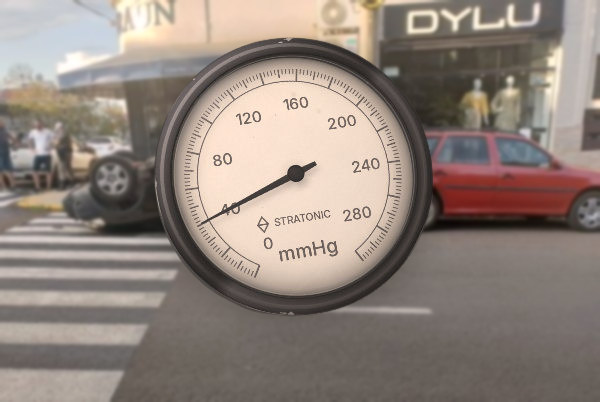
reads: 40
